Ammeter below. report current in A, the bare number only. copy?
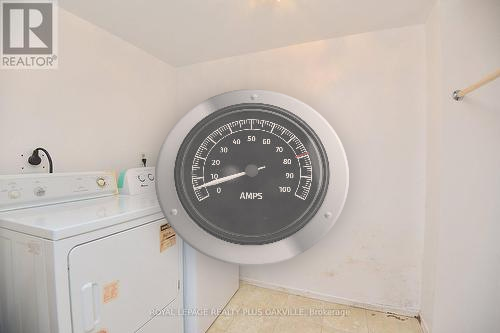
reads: 5
